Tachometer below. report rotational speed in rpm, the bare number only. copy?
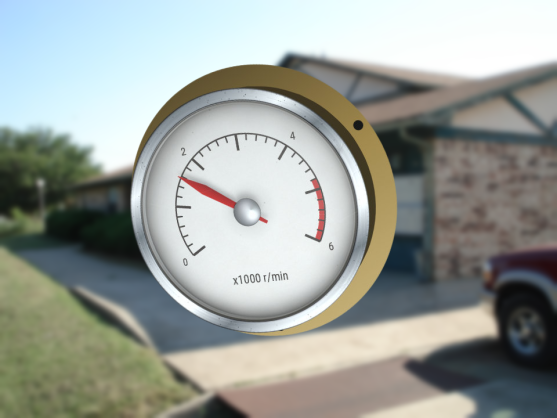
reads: 1600
